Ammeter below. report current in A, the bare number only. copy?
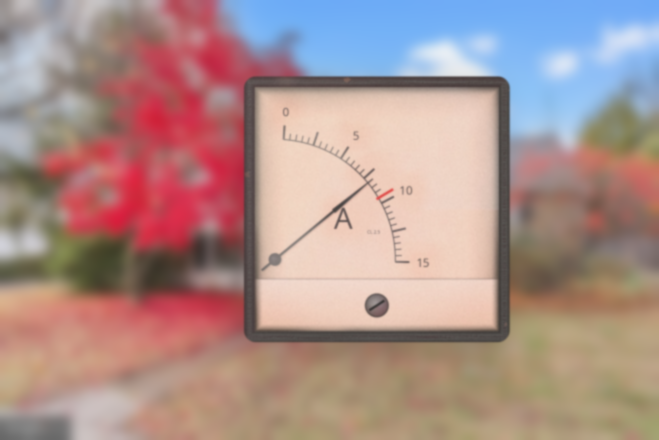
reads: 8
